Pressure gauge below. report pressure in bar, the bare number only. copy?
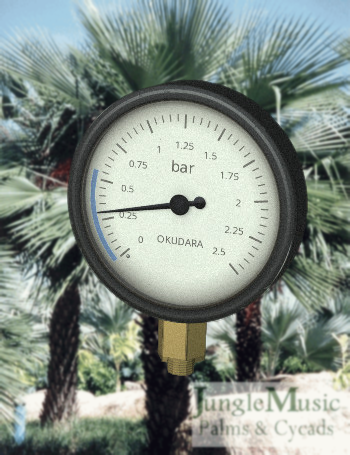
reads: 0.3
